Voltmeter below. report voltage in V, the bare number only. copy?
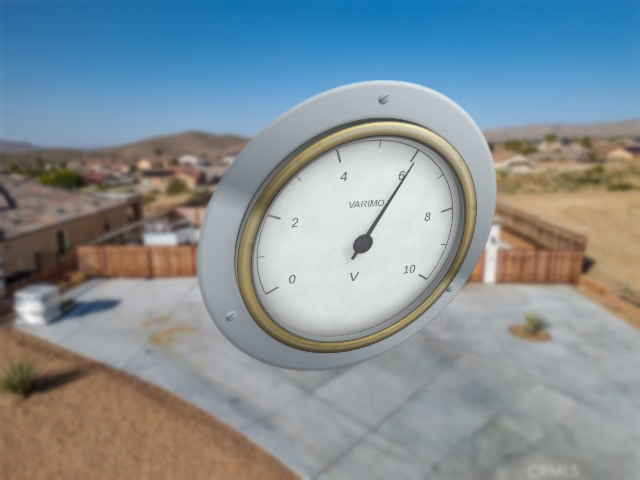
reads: 6
